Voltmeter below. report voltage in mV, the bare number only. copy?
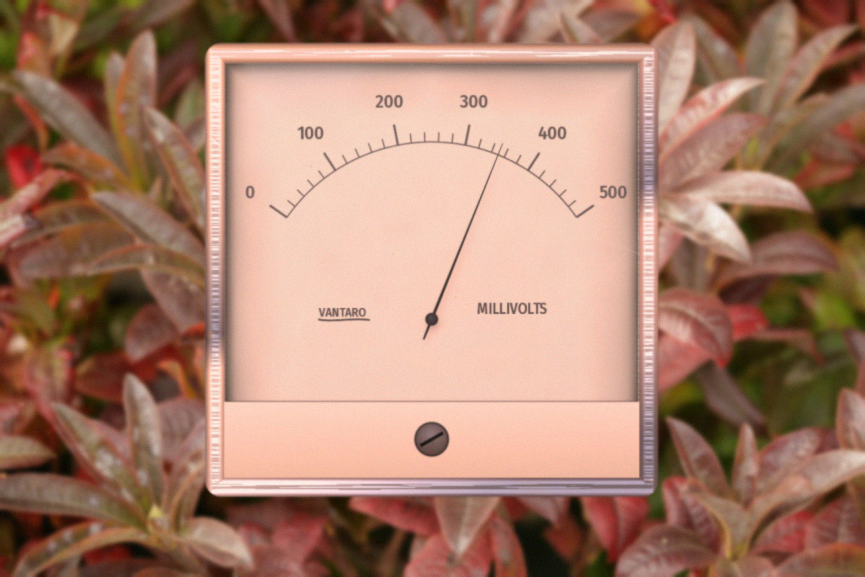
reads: 350
